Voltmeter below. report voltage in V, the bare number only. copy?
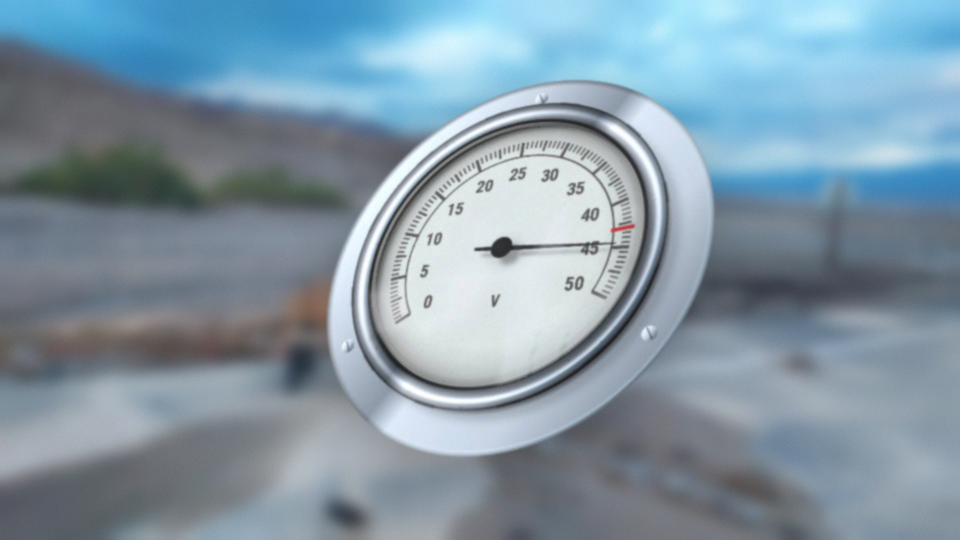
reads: 45
